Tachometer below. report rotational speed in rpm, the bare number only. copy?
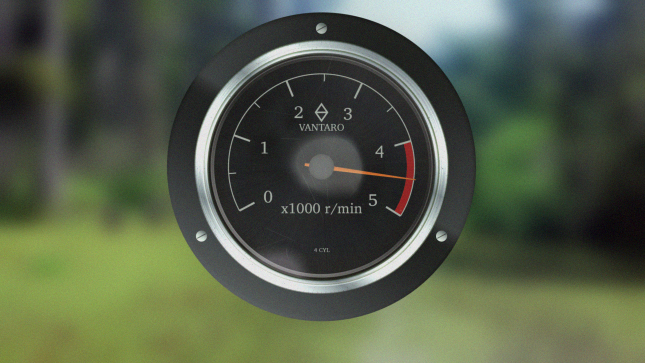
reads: 4500
